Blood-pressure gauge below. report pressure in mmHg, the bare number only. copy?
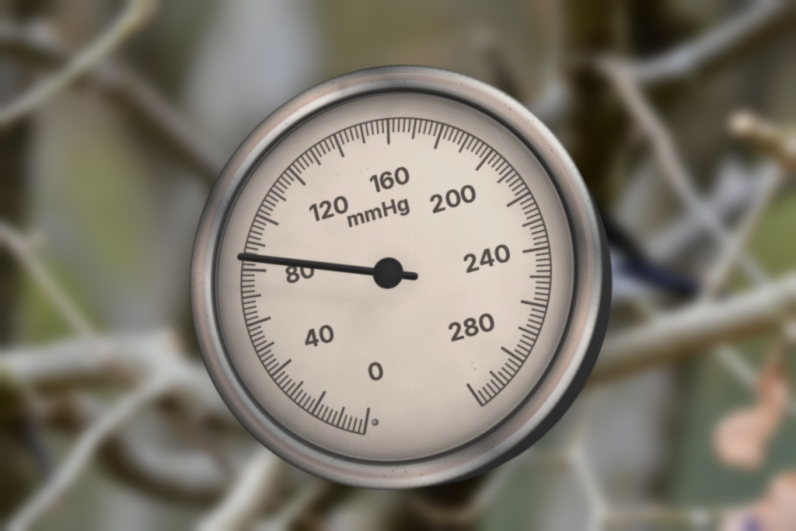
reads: 84
